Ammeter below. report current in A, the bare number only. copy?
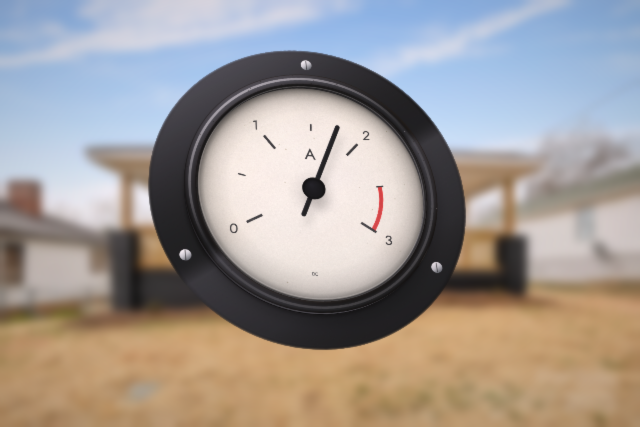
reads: 1.75
